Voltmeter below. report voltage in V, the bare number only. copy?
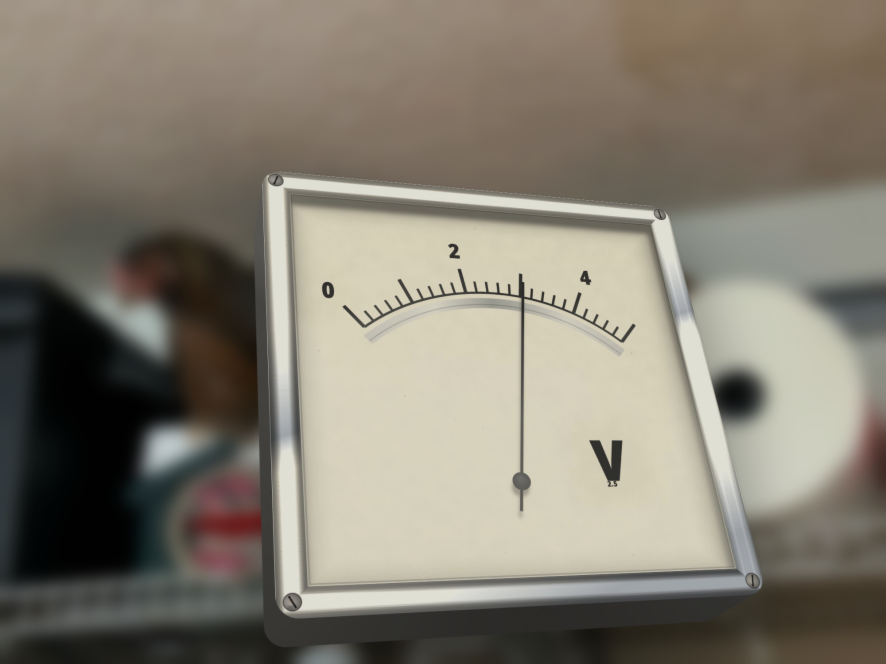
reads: 3
